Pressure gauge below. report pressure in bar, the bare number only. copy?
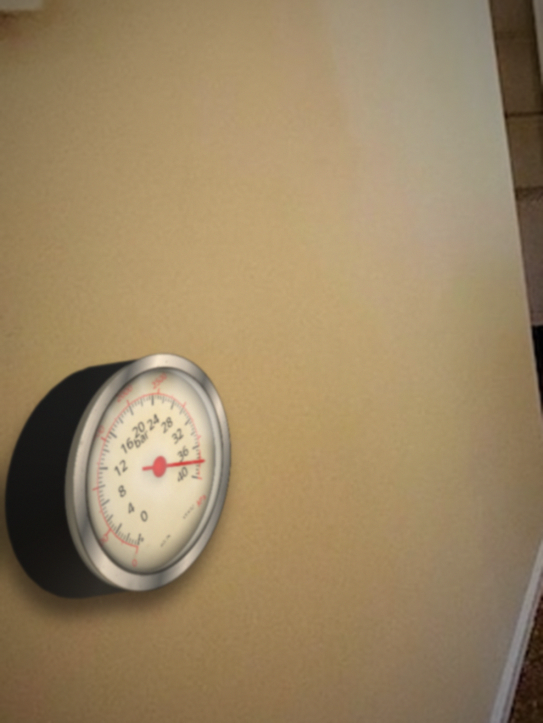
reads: 38
